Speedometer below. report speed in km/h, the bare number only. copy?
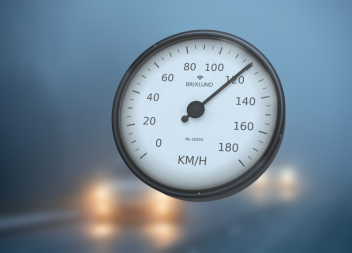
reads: 120
